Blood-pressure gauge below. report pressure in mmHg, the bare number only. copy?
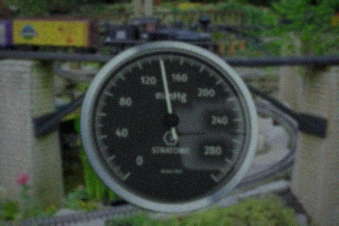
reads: 140
